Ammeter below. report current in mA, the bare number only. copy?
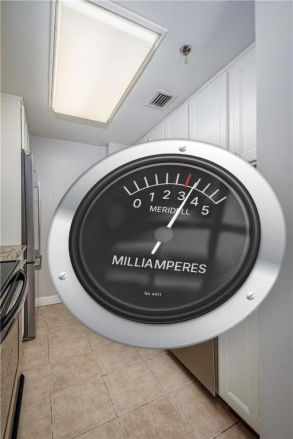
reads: 3.5
